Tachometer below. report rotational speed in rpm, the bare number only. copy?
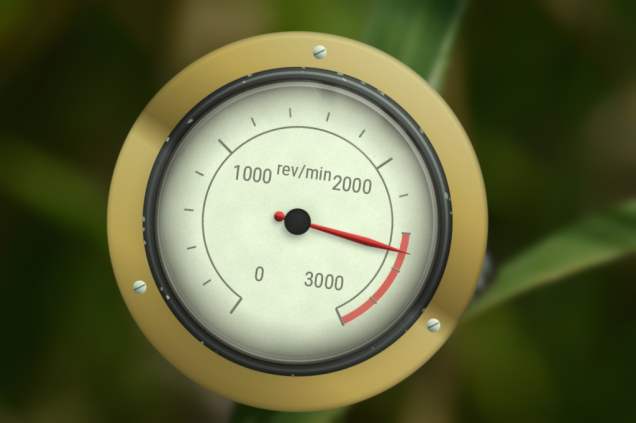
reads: 2500
